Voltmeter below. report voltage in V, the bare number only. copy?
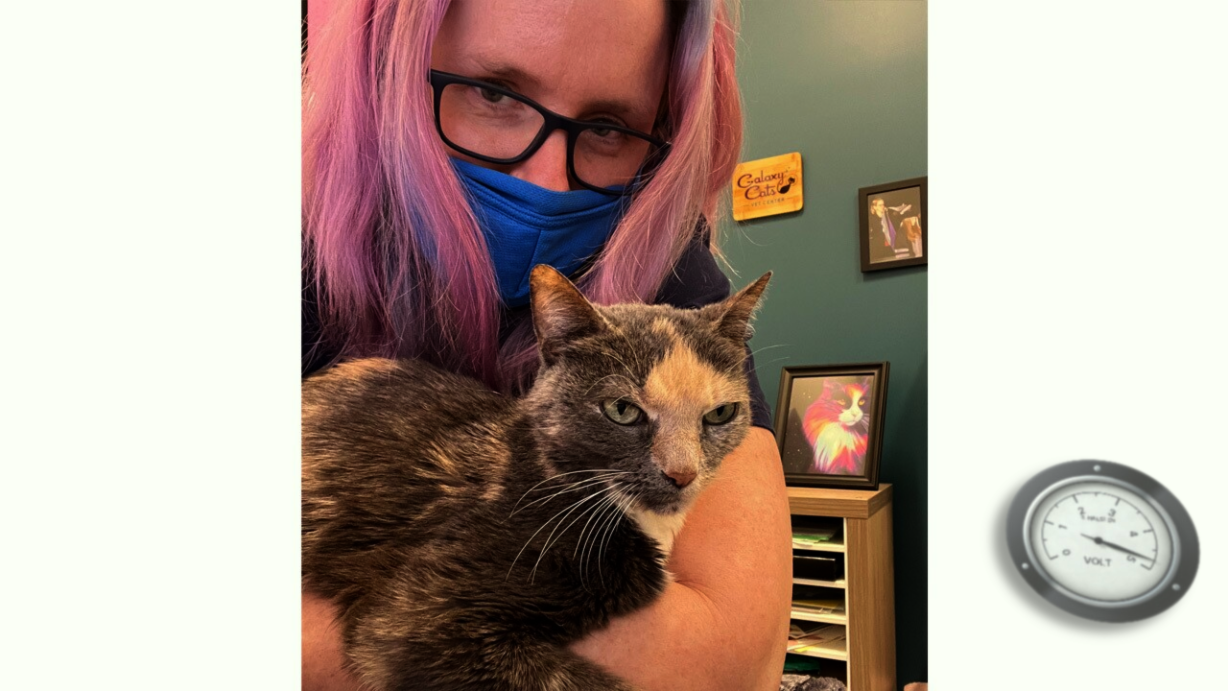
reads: 4.75
